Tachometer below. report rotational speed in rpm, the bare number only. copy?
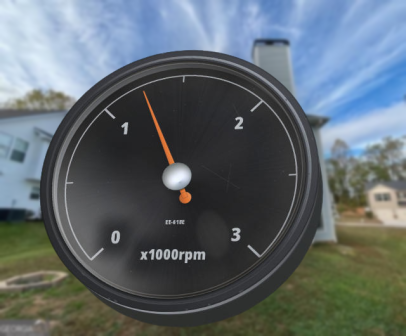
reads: 1250
